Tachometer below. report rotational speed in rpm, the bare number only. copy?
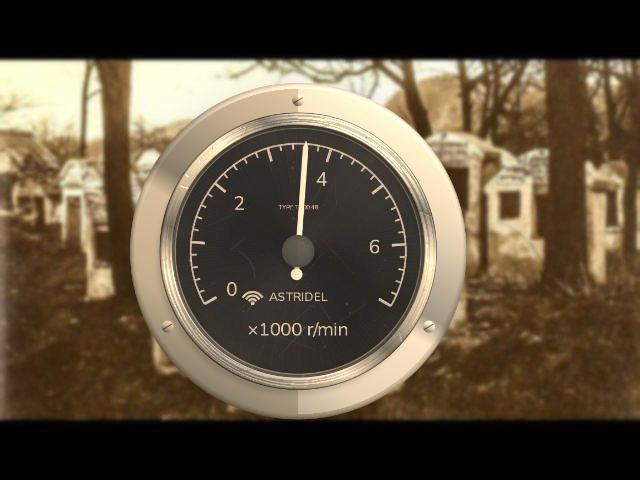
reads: 3600
